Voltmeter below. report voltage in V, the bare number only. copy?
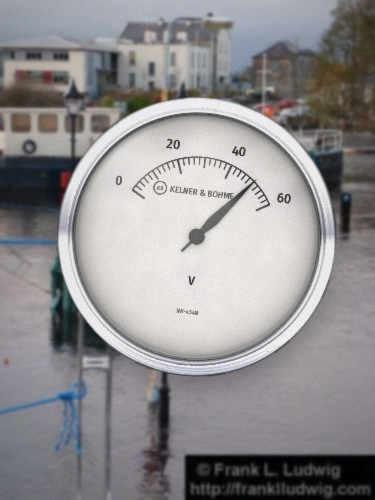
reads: 50
